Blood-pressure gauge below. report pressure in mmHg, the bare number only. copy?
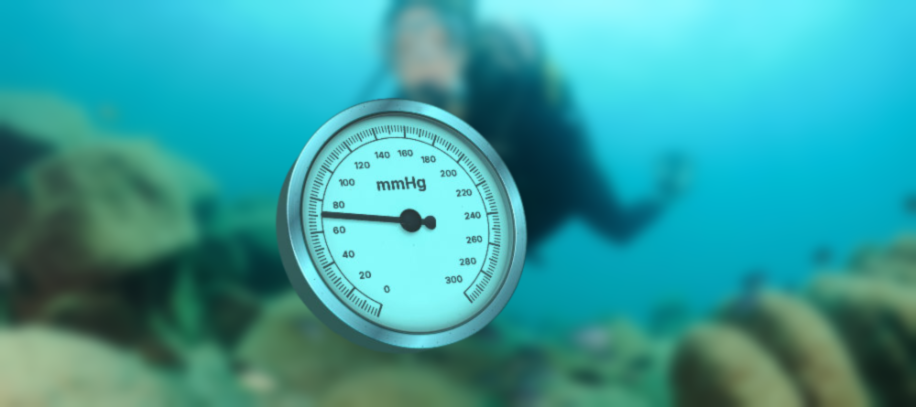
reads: 70
